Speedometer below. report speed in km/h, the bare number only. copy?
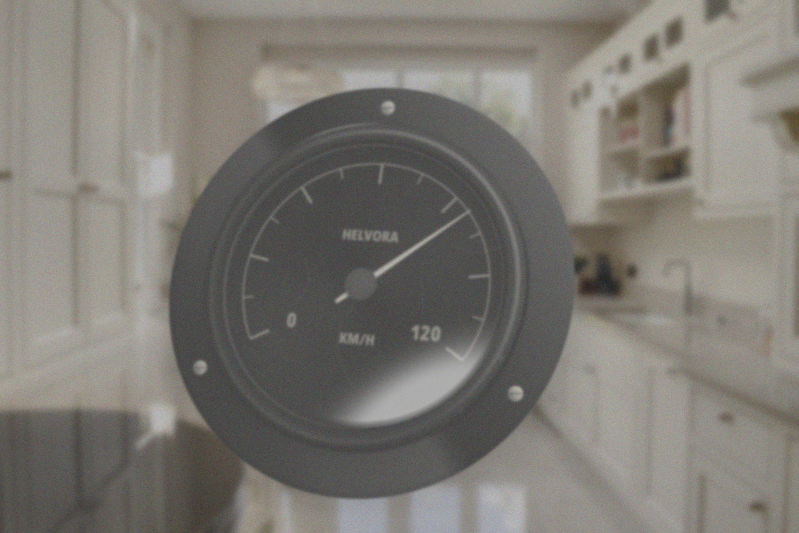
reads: 85
